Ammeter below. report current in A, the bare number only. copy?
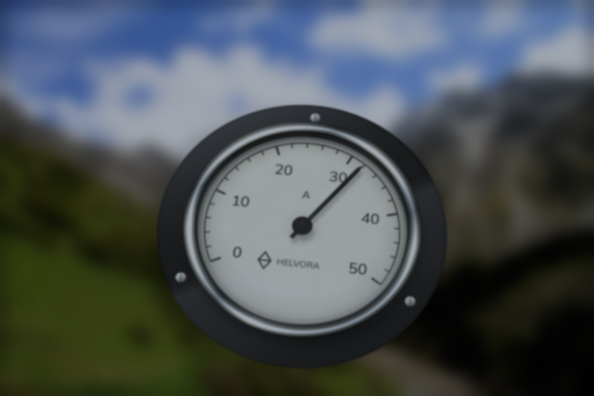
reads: 32
